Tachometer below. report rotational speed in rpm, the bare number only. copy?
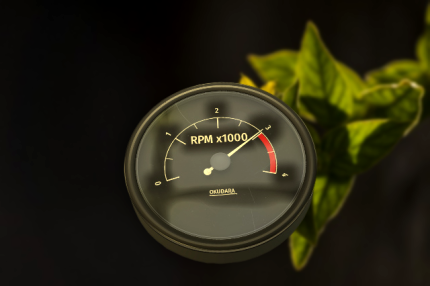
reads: 3000
